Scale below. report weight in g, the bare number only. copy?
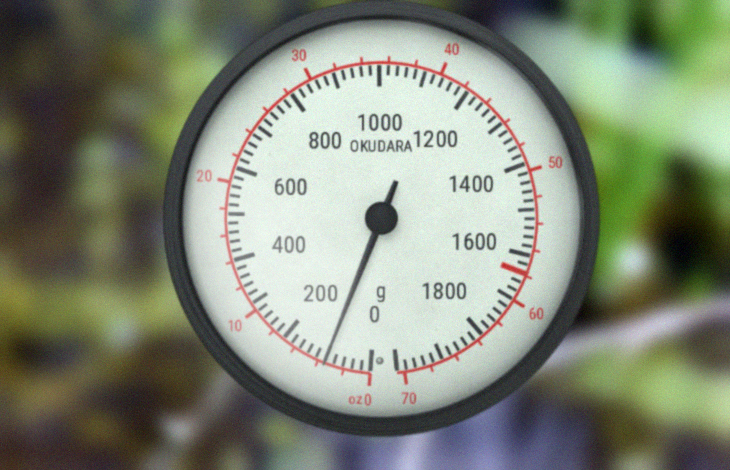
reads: 100
